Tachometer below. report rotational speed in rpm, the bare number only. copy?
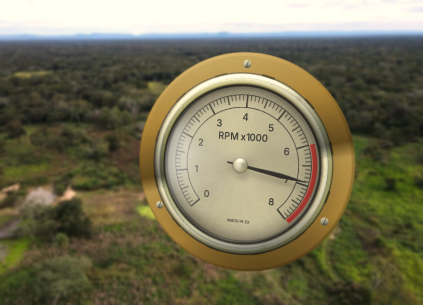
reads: 6900
